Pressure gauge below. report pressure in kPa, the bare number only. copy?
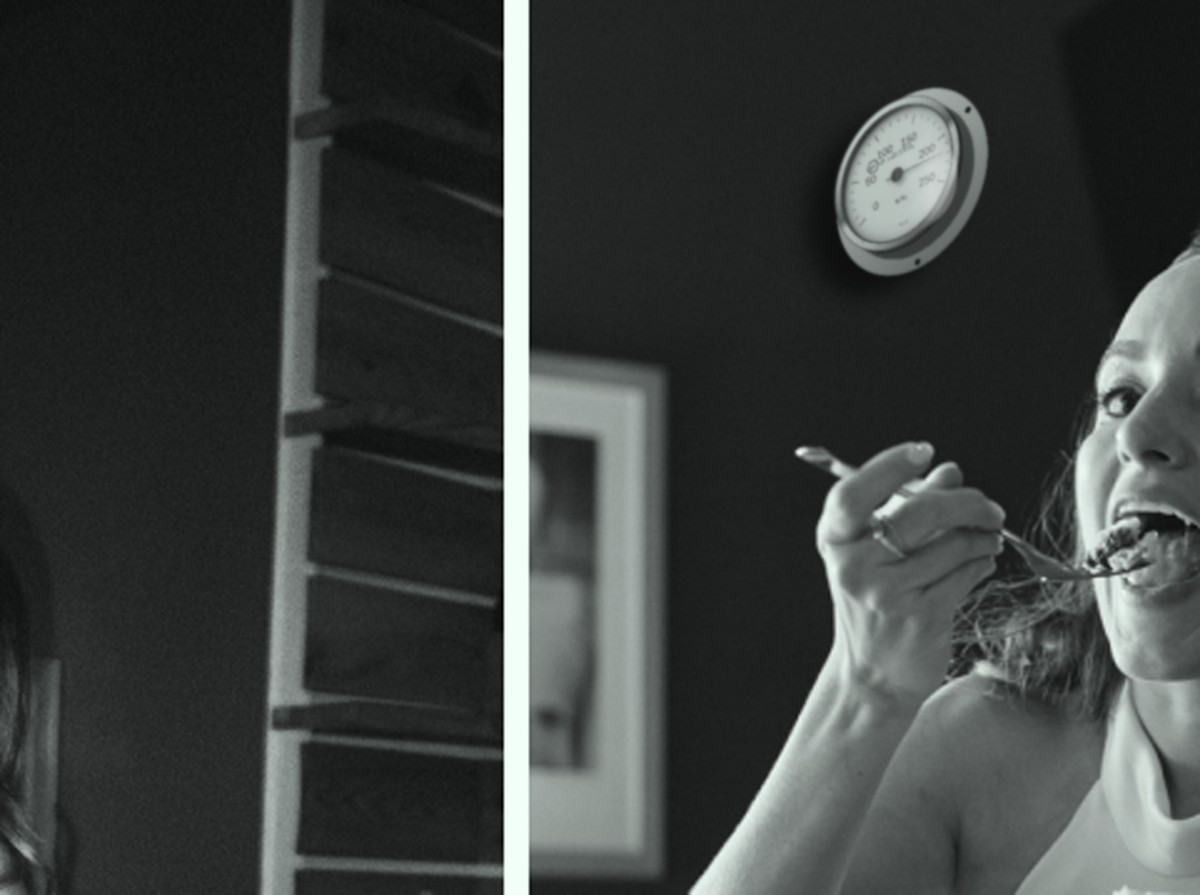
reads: 220
